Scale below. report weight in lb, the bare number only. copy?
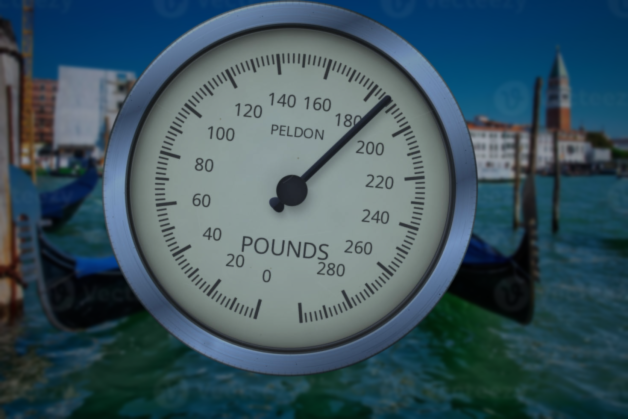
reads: 186
